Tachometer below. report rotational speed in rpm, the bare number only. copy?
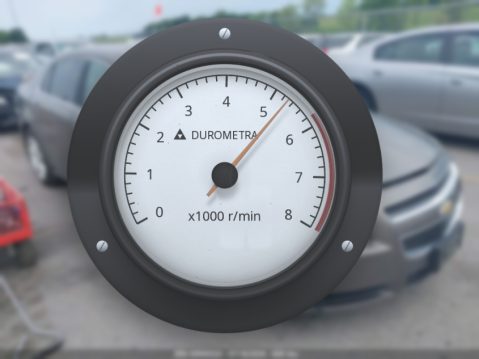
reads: 5300
